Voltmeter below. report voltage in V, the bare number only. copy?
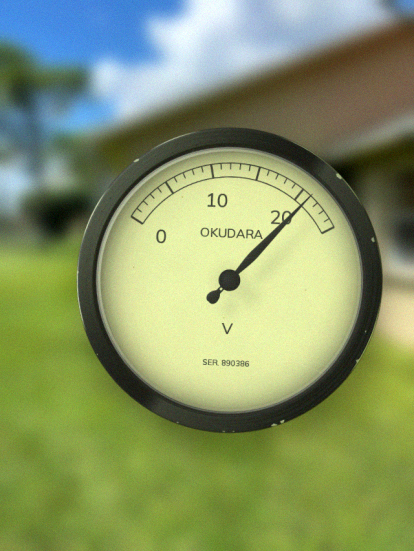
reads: 21
